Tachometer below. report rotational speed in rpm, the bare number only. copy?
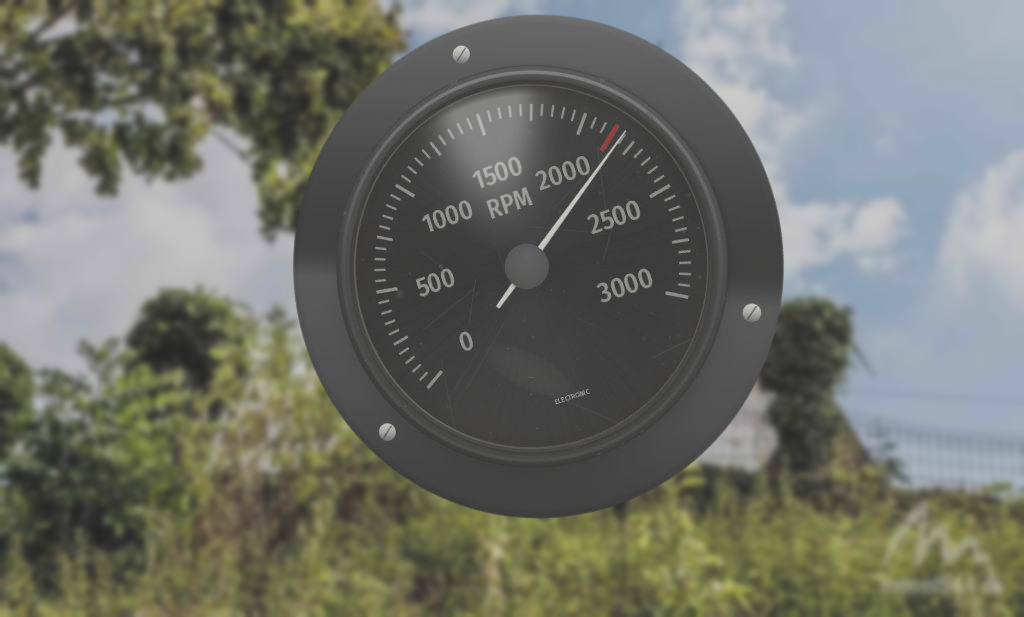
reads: 2200
